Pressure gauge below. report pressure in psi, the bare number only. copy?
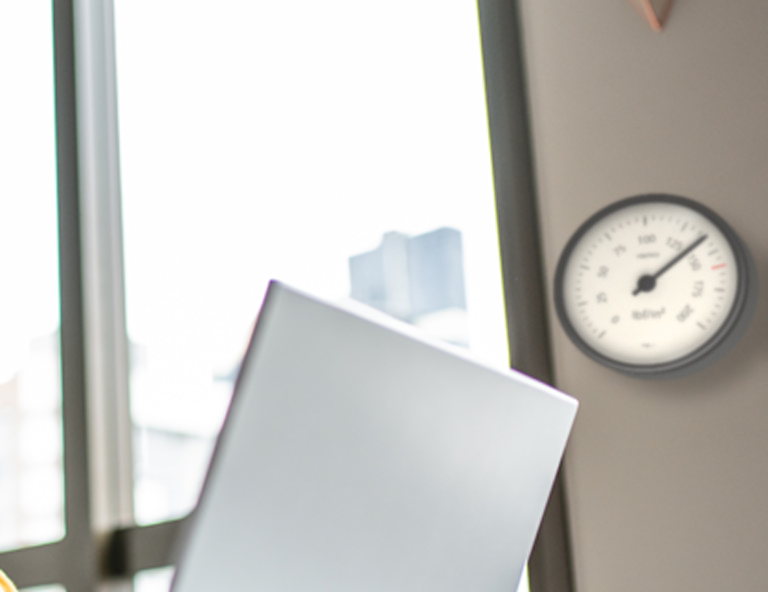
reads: 140
